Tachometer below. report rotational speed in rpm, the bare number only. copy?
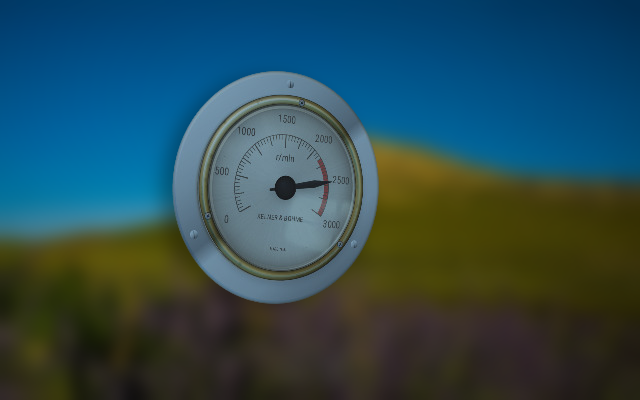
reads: 2500
